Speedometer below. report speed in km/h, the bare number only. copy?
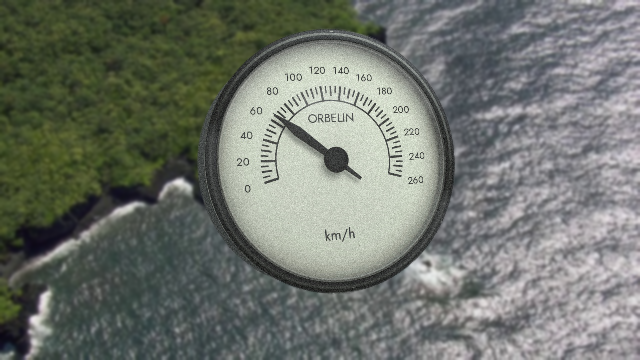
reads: 65
